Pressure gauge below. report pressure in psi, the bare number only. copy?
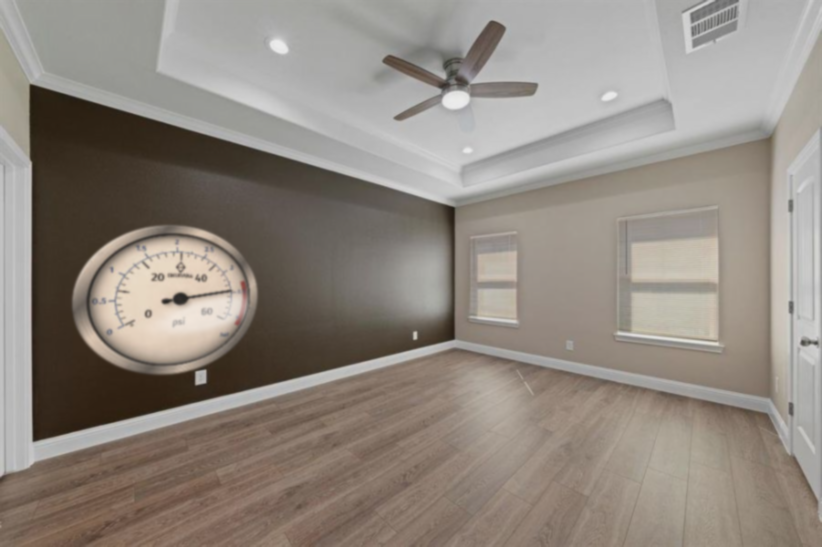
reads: 50
